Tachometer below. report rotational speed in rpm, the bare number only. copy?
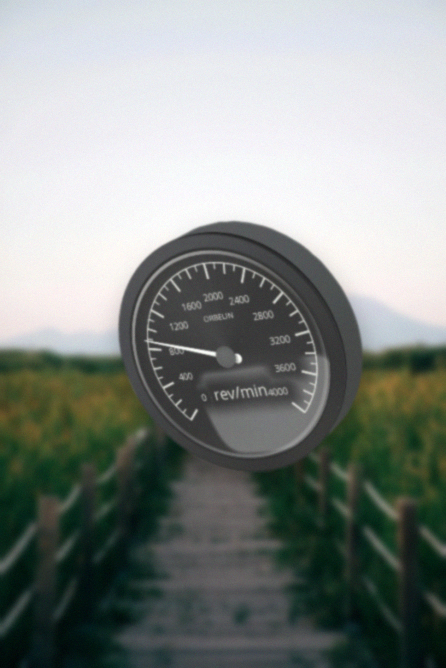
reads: 900
